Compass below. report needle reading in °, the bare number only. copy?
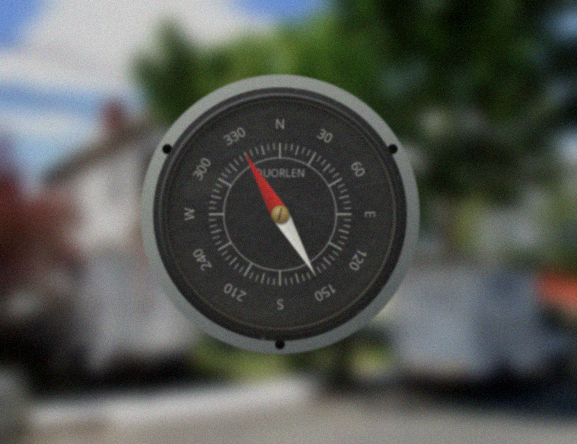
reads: 330
